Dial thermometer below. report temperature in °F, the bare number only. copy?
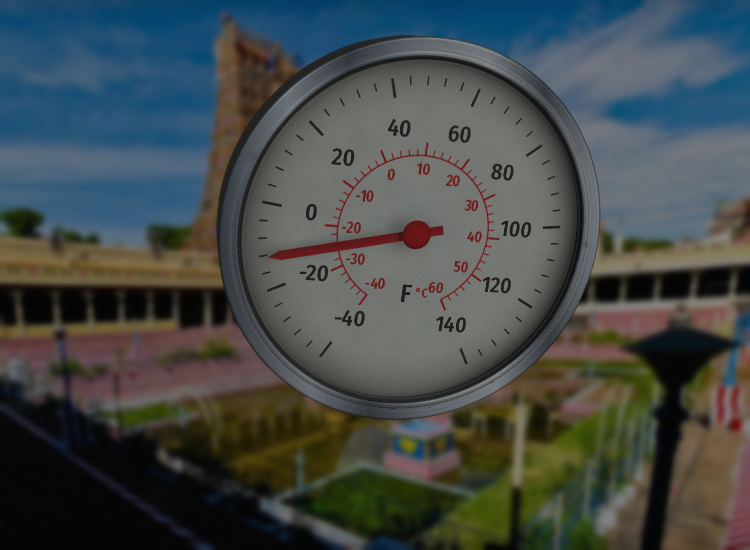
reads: -12
